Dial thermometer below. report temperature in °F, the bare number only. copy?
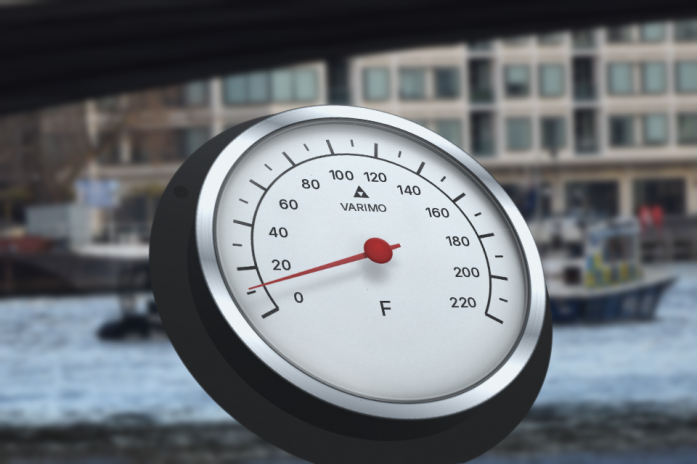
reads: 10
